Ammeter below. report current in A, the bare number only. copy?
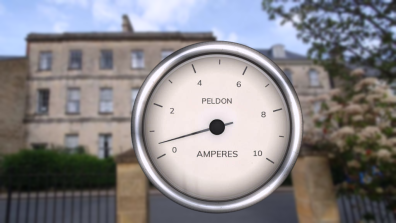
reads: 0.5
